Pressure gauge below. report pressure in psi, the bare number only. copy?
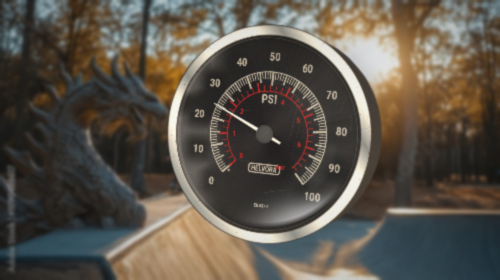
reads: 25
